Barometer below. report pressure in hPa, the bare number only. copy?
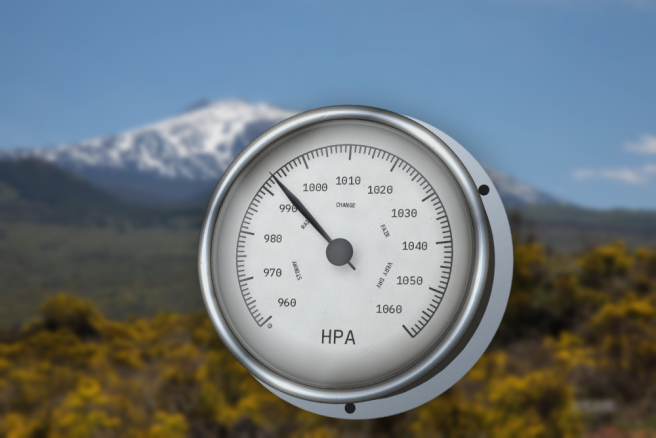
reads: 993
